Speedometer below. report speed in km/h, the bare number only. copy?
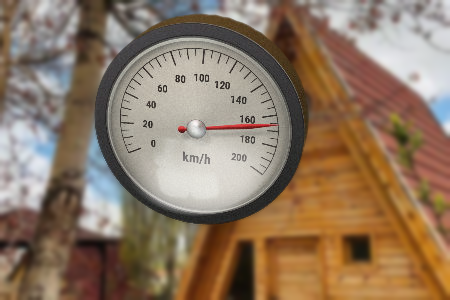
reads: 165
